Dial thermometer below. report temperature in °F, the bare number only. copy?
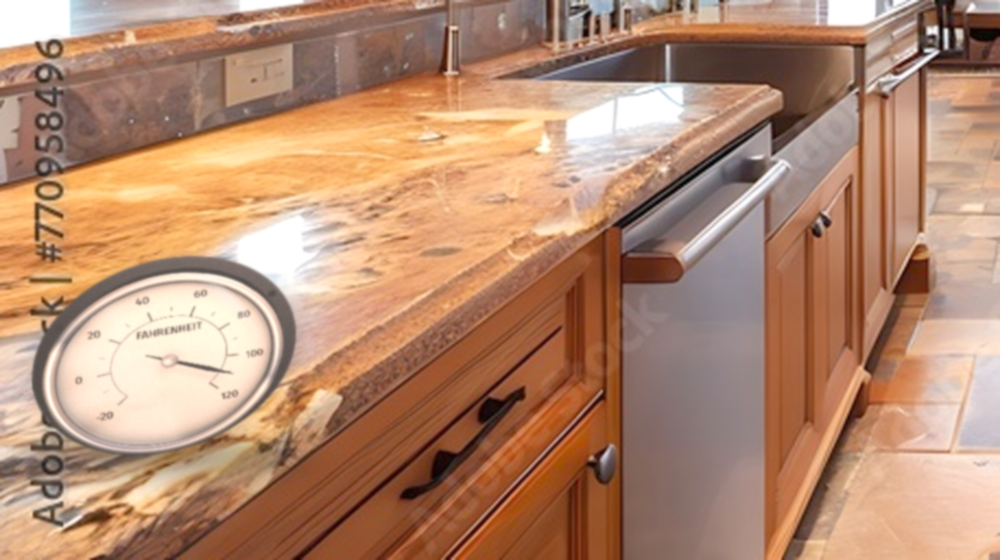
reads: 110
